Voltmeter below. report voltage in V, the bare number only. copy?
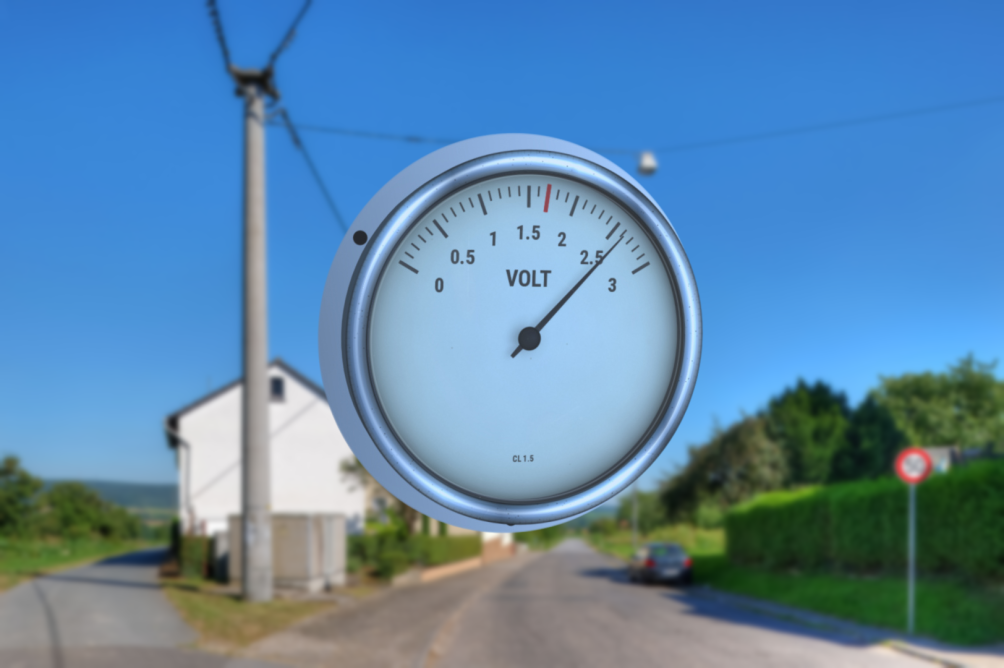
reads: 2.6
